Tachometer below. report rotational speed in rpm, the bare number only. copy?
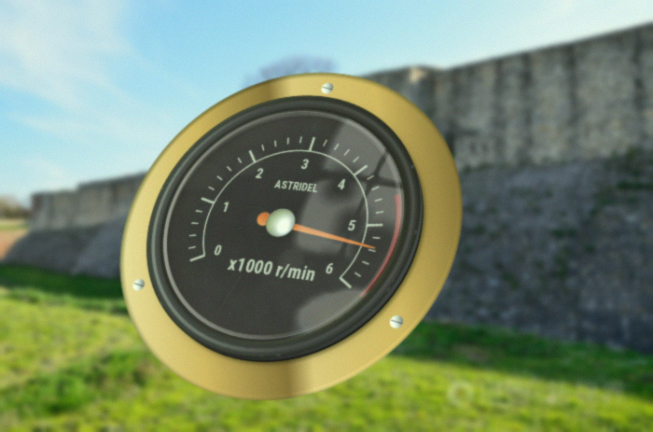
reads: 5400
